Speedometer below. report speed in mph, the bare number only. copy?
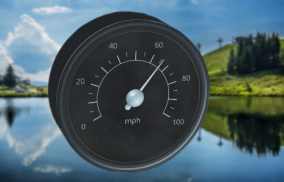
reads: 65
